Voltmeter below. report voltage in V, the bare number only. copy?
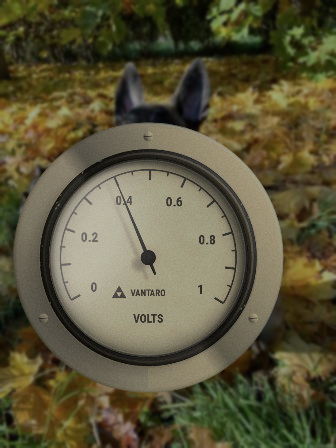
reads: 0.4
